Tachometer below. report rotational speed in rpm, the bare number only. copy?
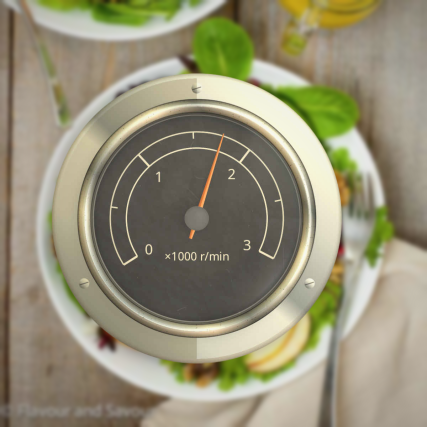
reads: 1750
